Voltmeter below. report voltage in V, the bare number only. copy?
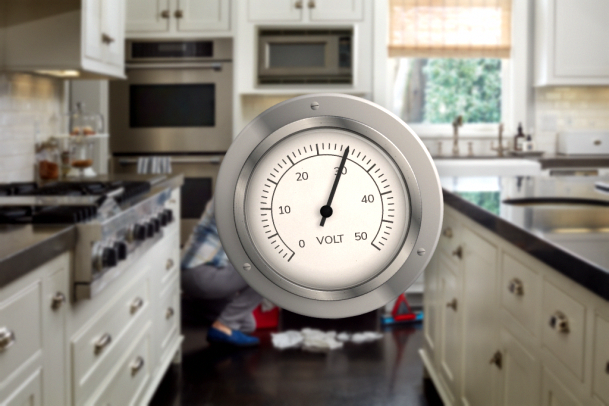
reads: 30
